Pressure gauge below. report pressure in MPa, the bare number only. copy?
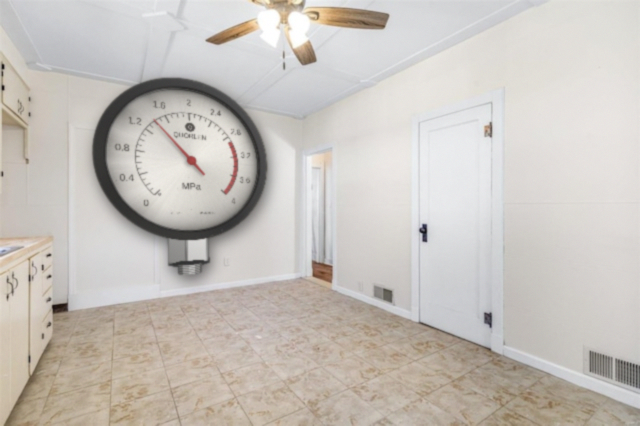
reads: 1.4
